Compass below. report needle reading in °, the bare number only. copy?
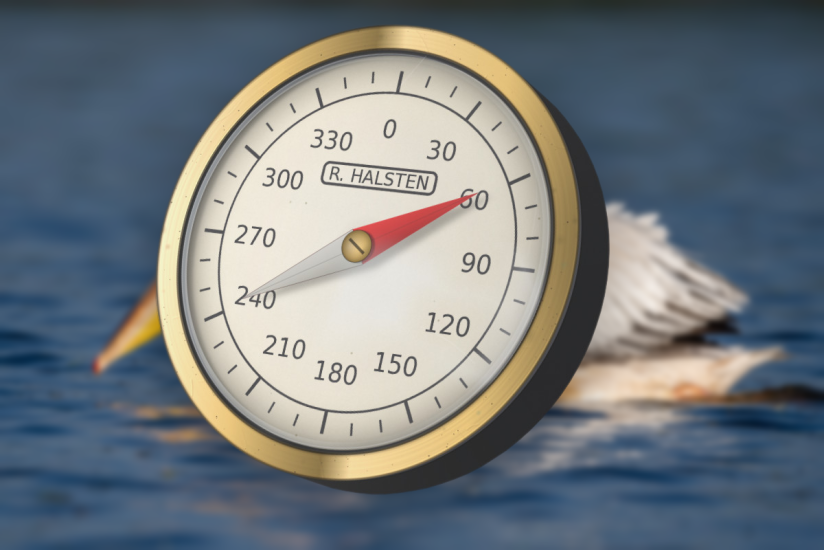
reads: 60
